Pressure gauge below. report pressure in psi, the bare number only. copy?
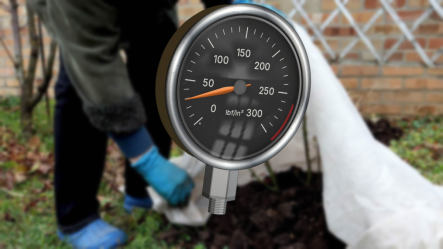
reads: 30
